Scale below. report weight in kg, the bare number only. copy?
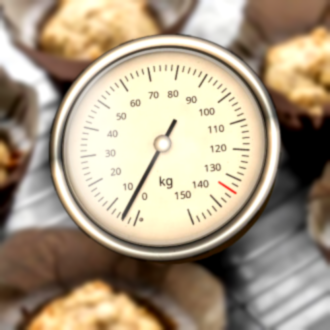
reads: 4
